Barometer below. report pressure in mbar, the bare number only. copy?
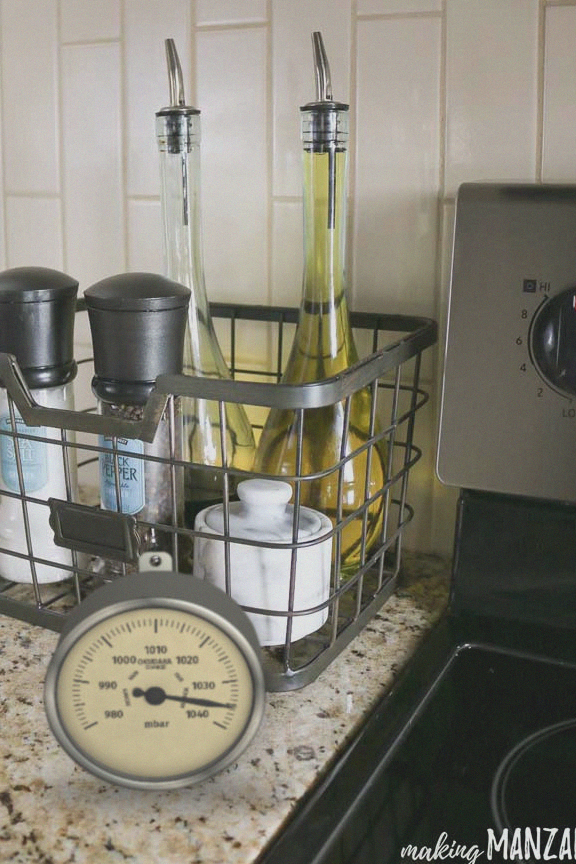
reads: 1035
